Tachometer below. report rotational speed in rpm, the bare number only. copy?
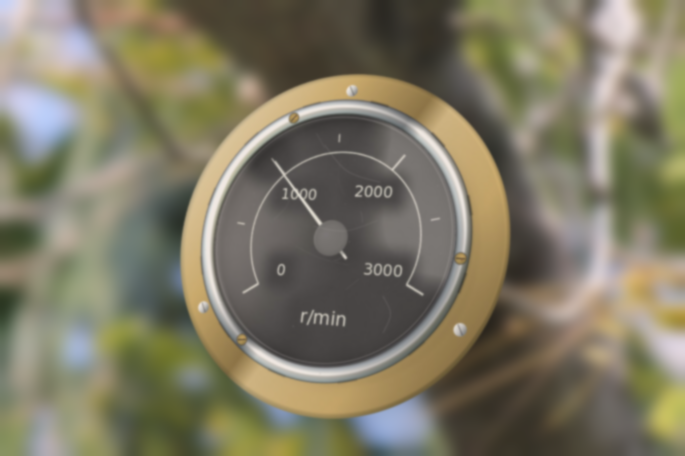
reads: 1000
